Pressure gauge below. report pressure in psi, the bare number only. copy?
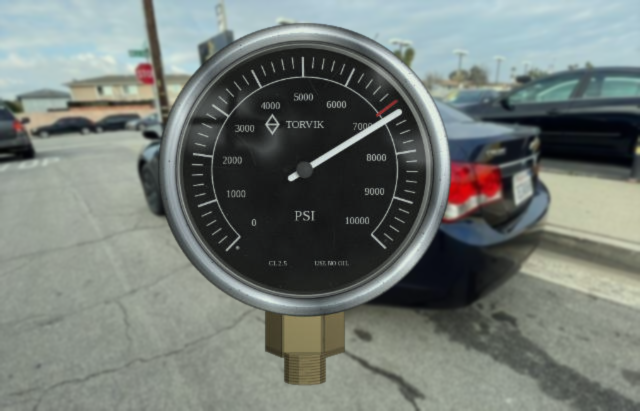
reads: 7200
